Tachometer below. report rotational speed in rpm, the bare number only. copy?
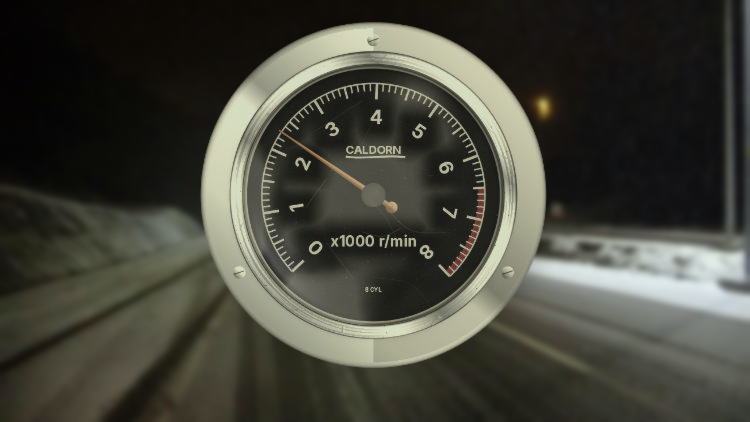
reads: 2300
